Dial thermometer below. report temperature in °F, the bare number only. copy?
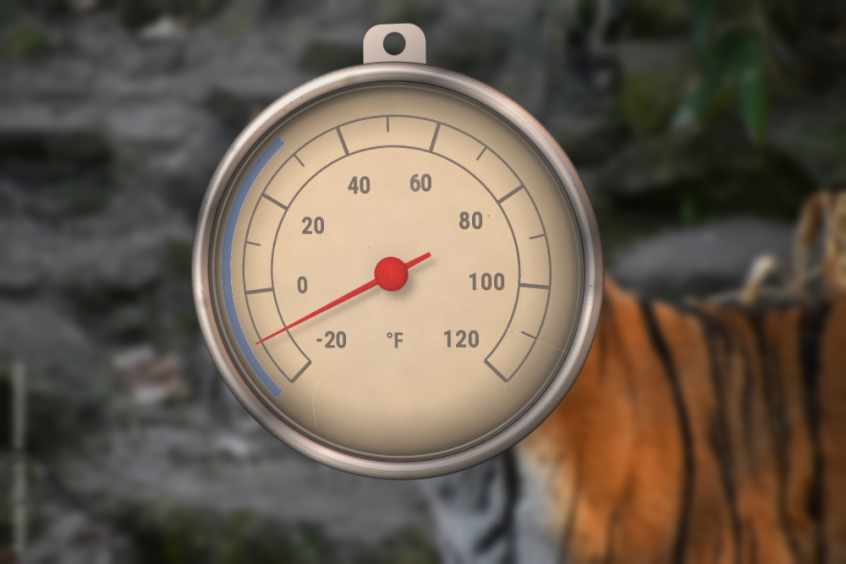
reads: -10
